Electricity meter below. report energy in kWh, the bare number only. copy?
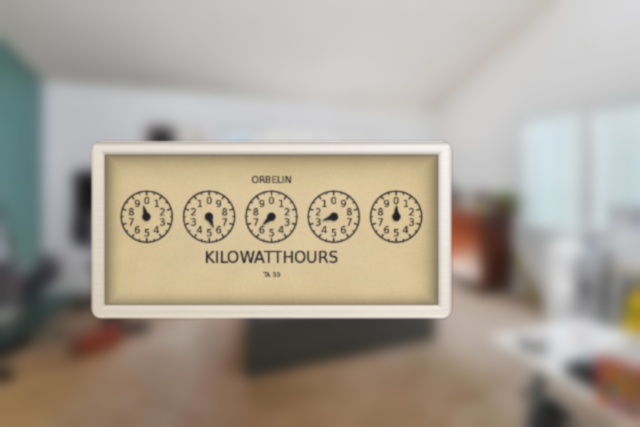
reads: 95630
